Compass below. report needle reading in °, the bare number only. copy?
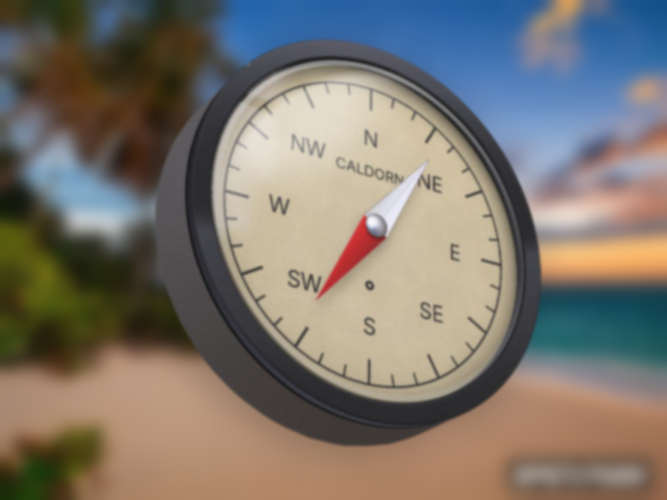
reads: 215
